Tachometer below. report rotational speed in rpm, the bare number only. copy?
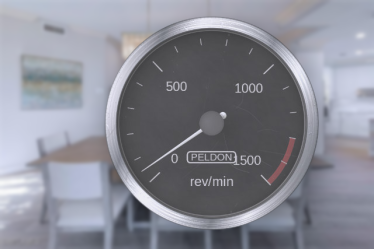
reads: 50
